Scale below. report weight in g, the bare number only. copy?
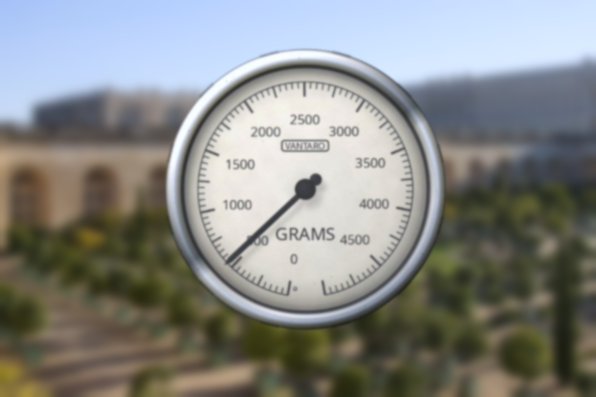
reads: 550
